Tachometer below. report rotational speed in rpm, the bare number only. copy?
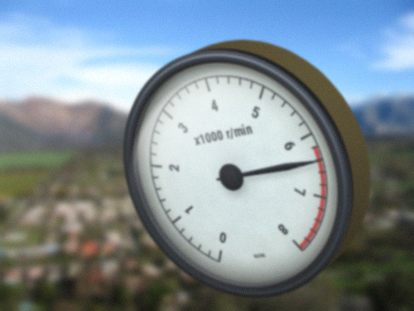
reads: 6400
